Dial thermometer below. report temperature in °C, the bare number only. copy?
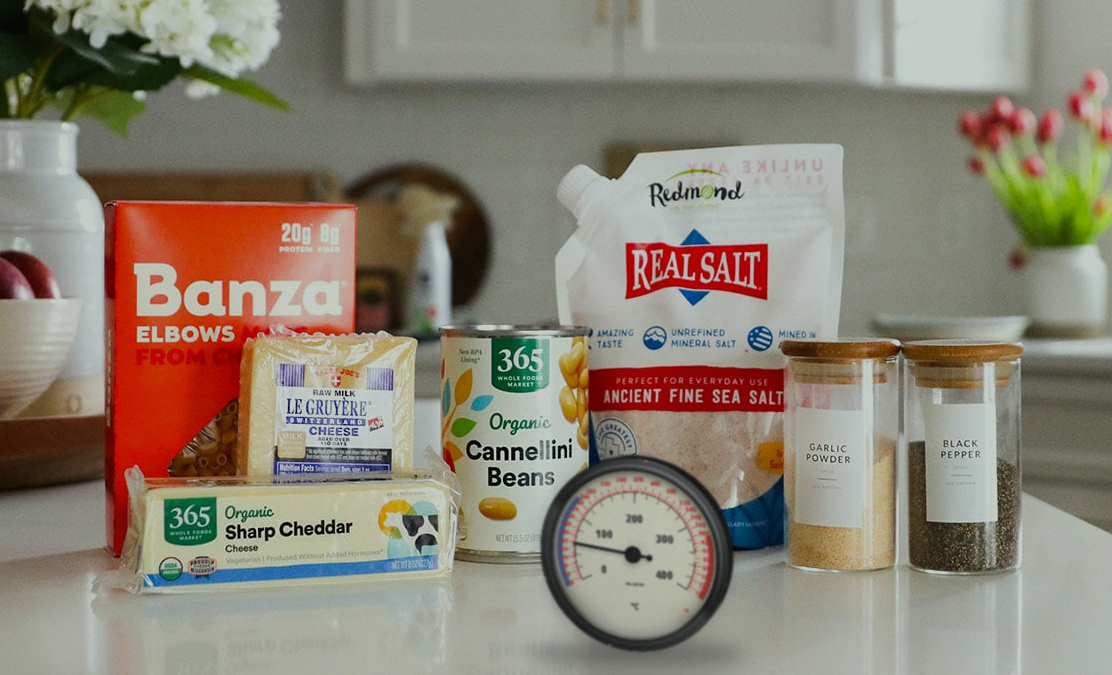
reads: 60
